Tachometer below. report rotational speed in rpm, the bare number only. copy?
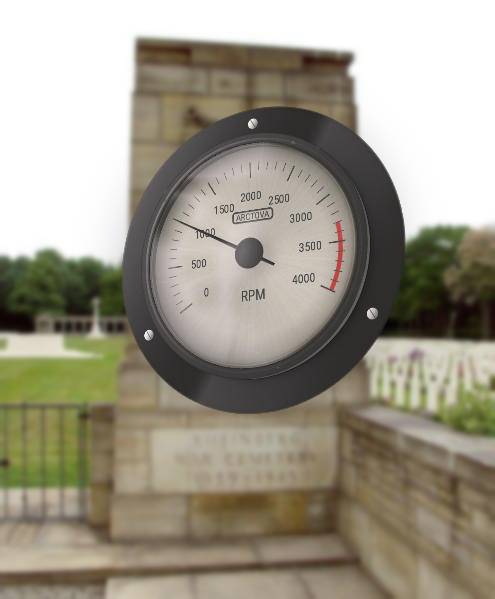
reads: 1000
